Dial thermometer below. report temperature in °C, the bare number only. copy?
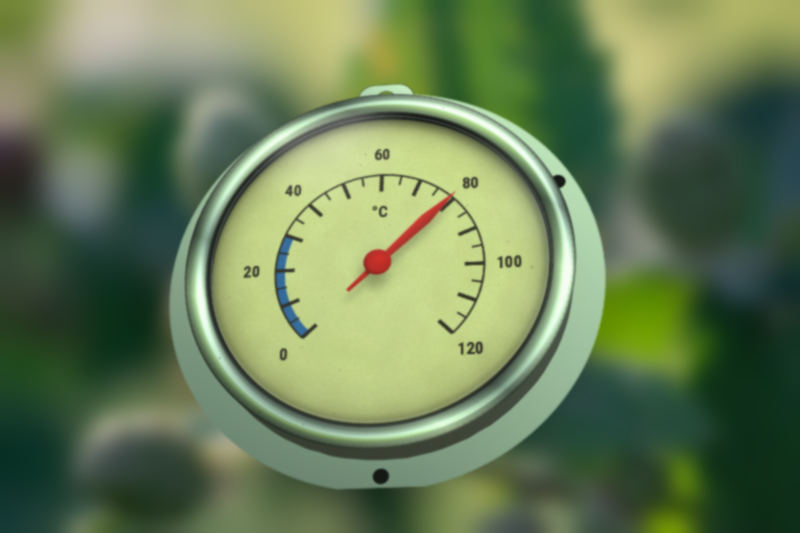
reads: 80
